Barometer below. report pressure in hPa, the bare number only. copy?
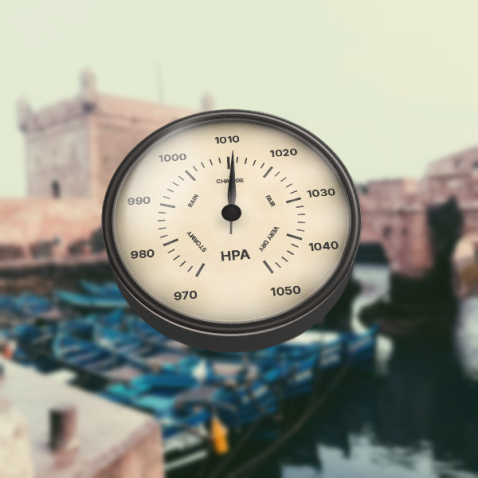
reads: 1011
